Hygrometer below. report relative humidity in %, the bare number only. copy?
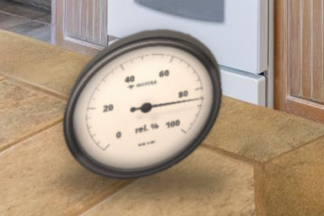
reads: 84
